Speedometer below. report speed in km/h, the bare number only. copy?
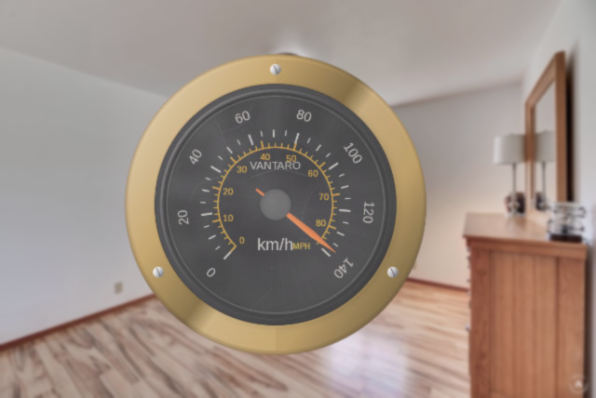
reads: 137.5
